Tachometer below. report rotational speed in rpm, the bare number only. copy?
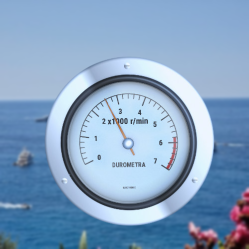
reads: 2600
